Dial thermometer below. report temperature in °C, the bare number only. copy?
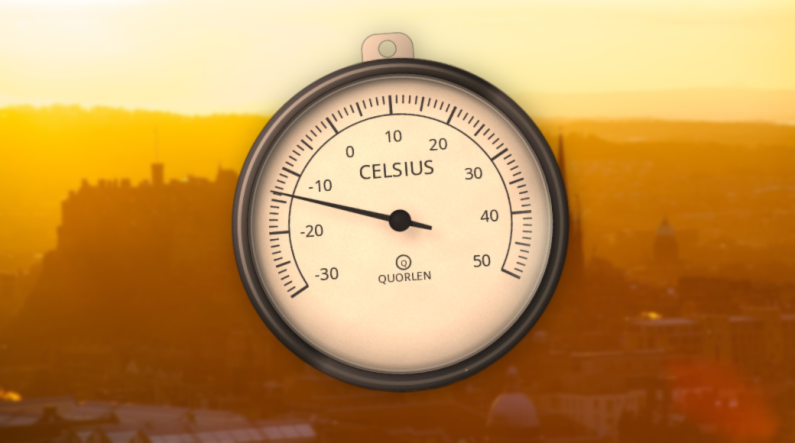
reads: -14
